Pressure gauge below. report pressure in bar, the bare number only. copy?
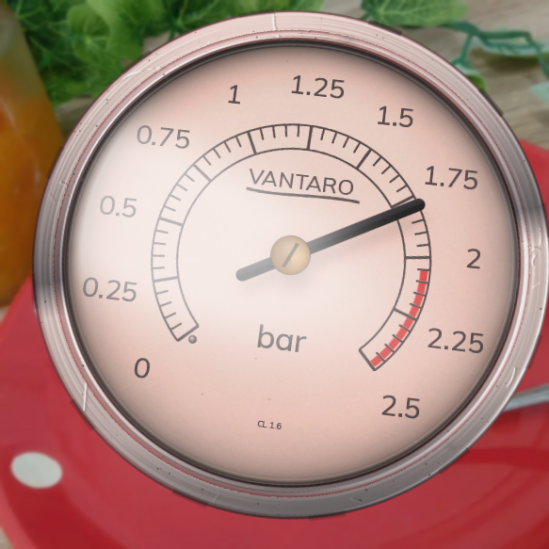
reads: 1.8
